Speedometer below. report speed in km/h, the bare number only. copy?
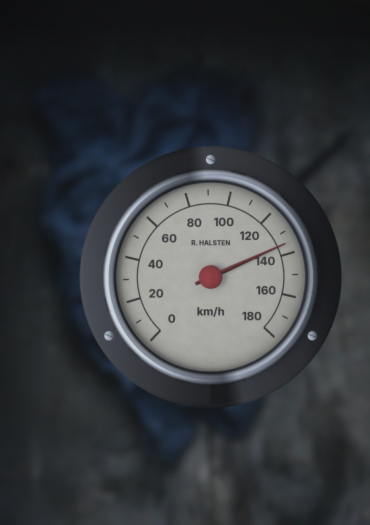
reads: 135
